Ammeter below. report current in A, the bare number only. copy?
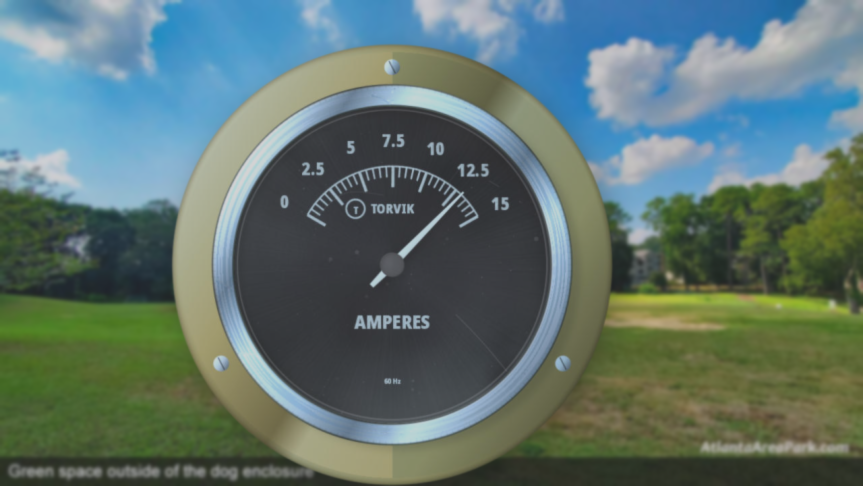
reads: 13
